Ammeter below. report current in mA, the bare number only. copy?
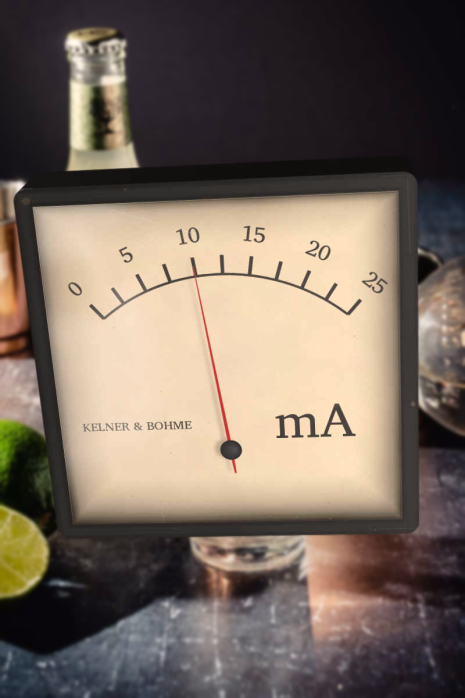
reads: 10
